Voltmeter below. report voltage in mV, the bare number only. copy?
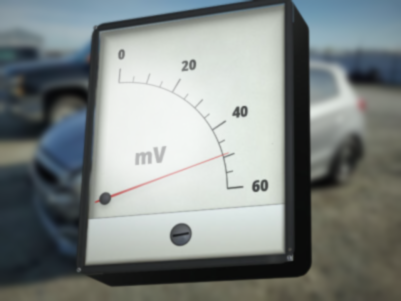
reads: 50
